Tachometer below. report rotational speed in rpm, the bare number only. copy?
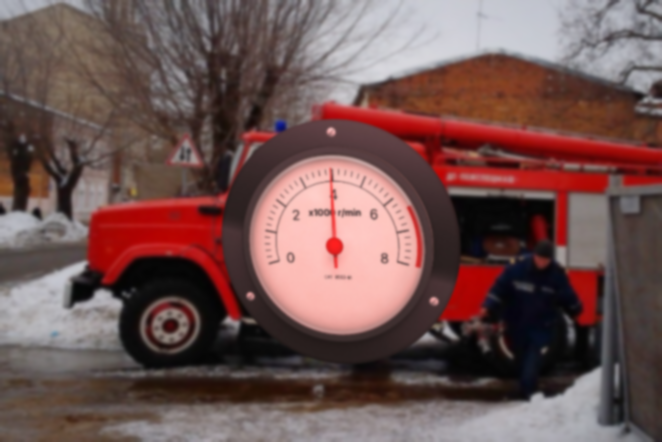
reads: 4000
